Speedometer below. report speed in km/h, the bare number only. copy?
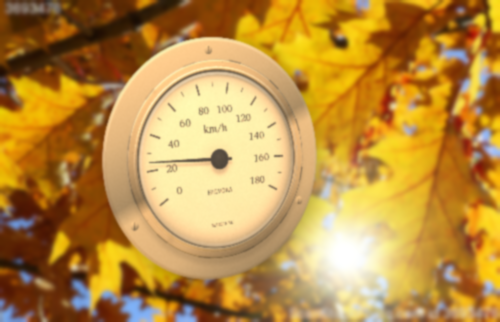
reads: 25
